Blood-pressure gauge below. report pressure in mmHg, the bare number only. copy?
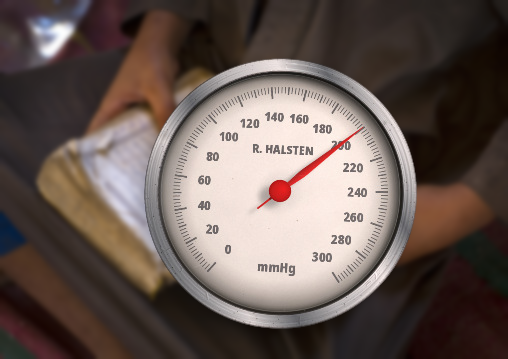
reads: 200
